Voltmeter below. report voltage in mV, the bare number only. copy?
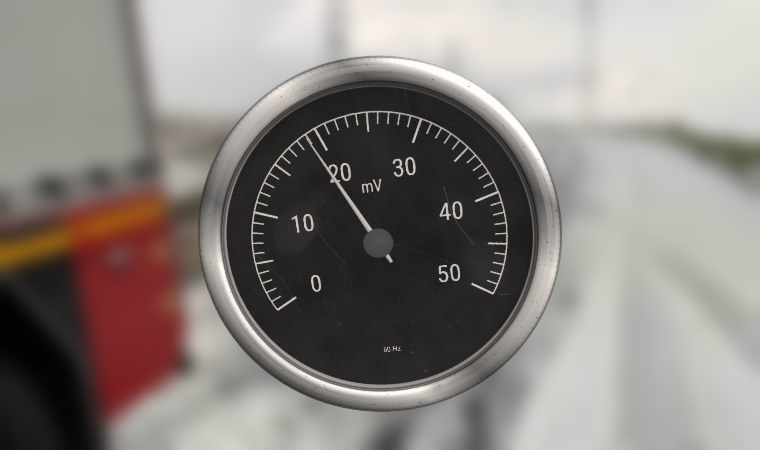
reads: 19
